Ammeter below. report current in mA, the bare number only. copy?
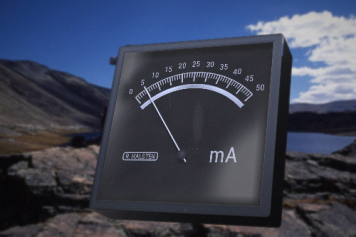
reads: 5
